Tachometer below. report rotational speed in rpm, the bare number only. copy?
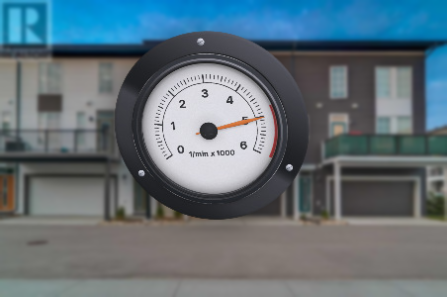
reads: 5000
